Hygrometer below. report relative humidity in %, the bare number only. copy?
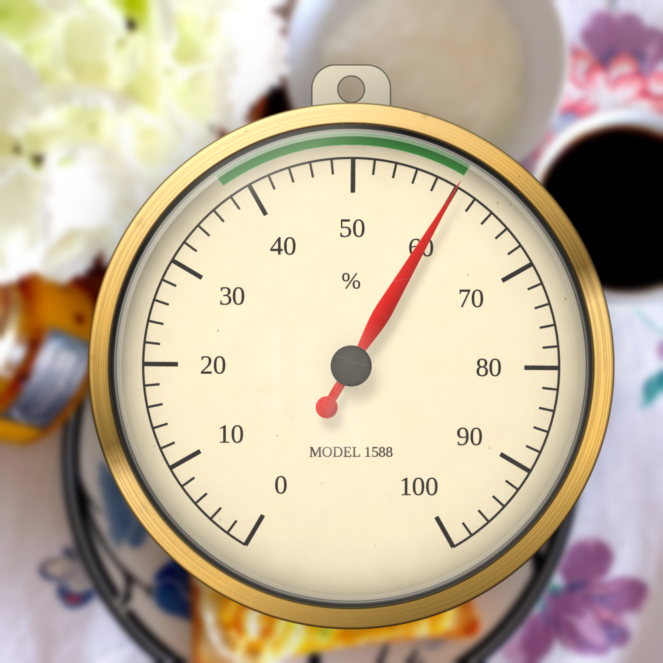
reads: 60
